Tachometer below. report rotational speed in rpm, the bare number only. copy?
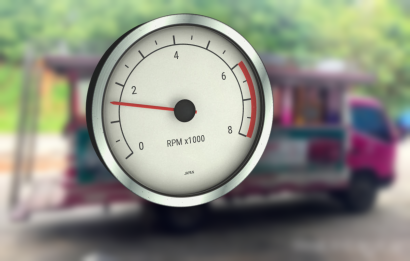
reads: 1500
